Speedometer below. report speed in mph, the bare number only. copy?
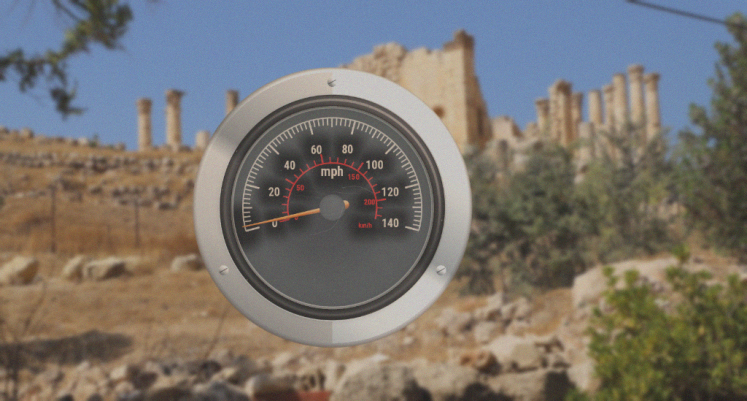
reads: 2
